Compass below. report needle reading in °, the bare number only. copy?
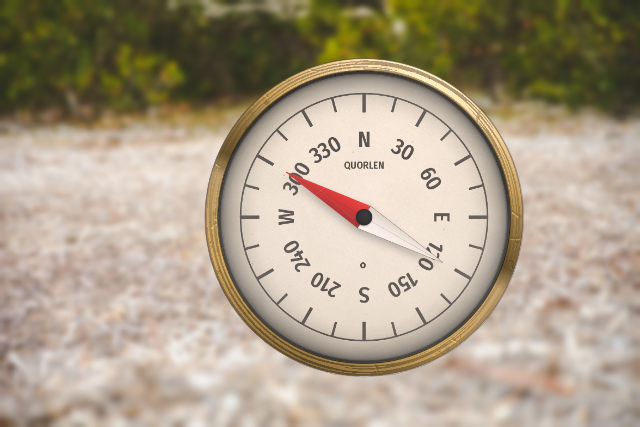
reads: 300
